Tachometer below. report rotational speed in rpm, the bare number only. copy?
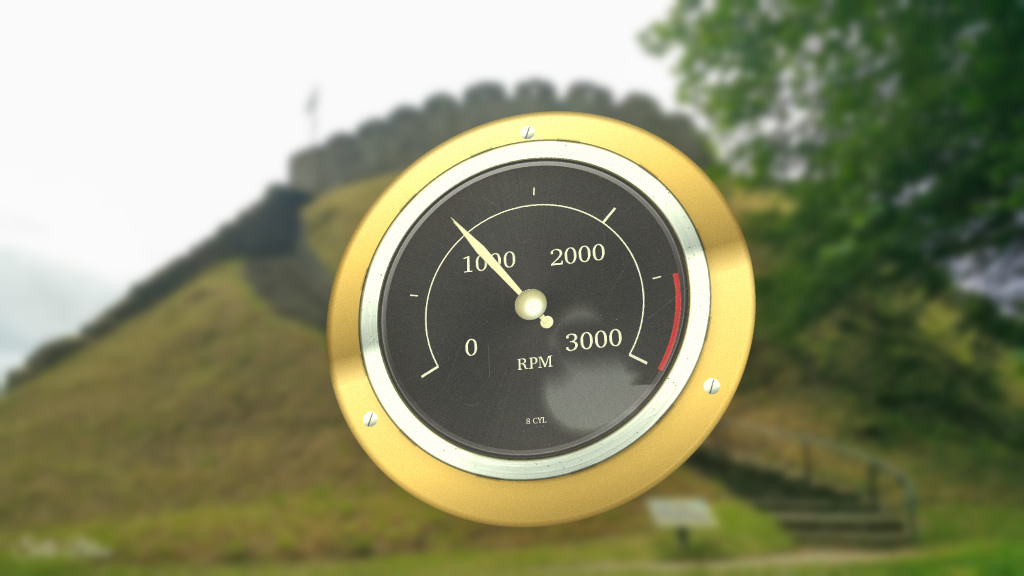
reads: 1000
